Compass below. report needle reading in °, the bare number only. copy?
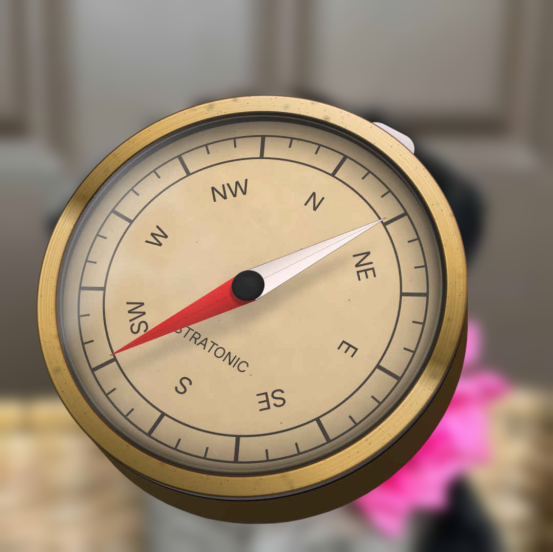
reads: 210
